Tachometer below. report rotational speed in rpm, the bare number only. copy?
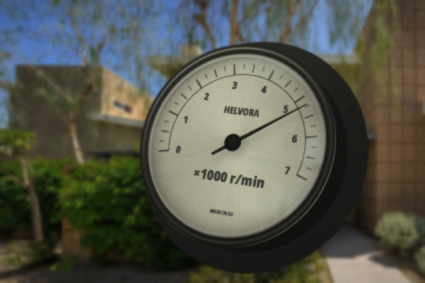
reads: 5250
